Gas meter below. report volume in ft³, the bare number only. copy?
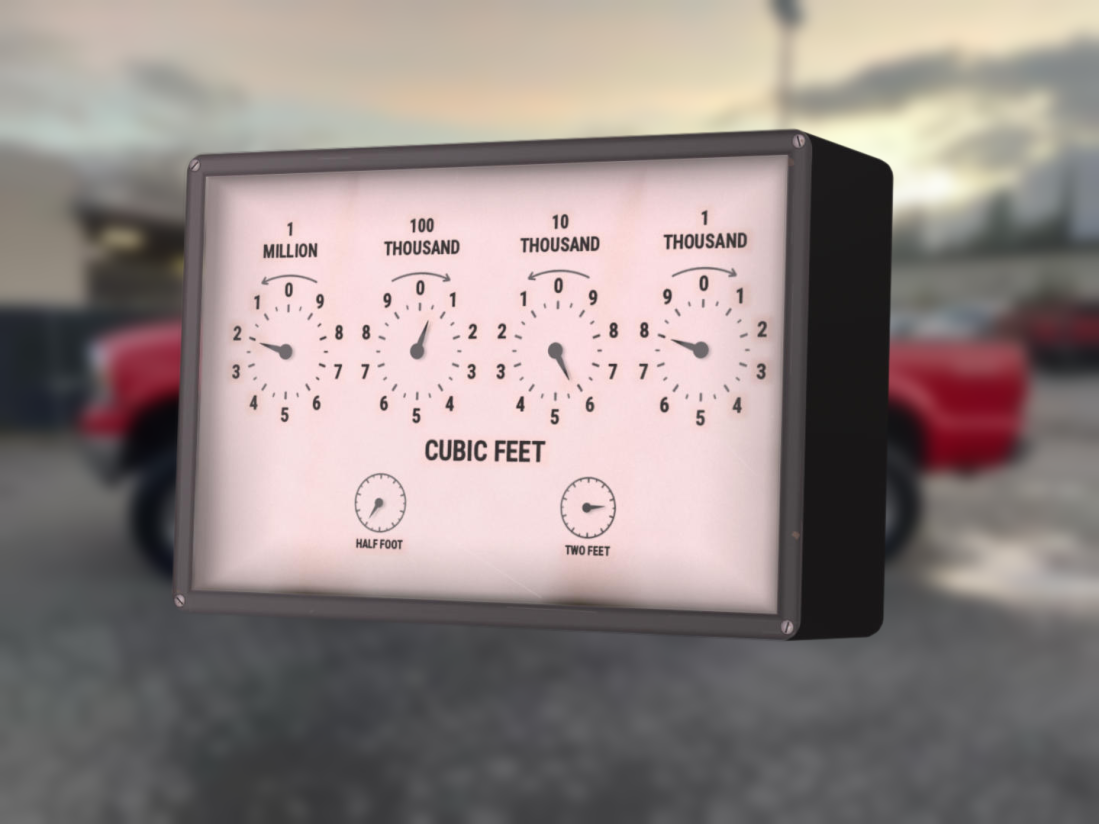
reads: 205800
